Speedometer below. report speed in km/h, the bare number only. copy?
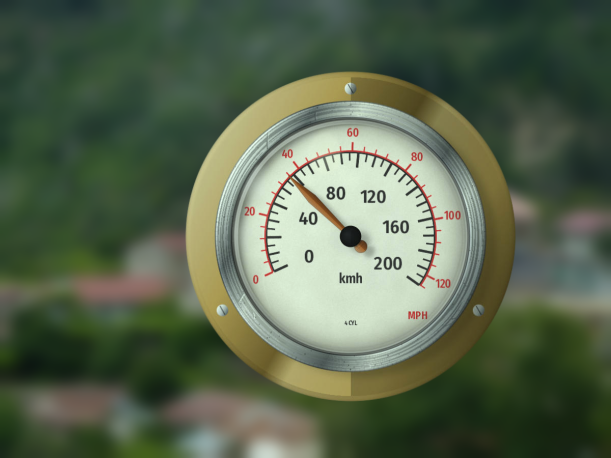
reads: 57.5
